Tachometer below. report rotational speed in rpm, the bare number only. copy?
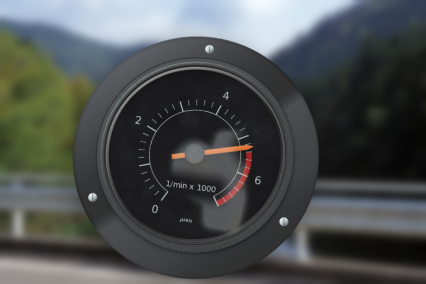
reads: 5300
